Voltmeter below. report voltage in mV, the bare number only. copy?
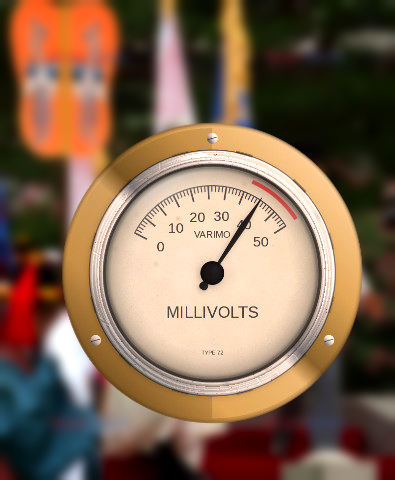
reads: 40
